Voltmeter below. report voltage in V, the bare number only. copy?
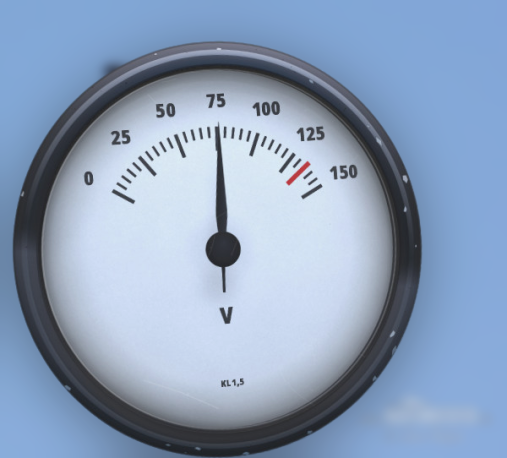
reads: 75
